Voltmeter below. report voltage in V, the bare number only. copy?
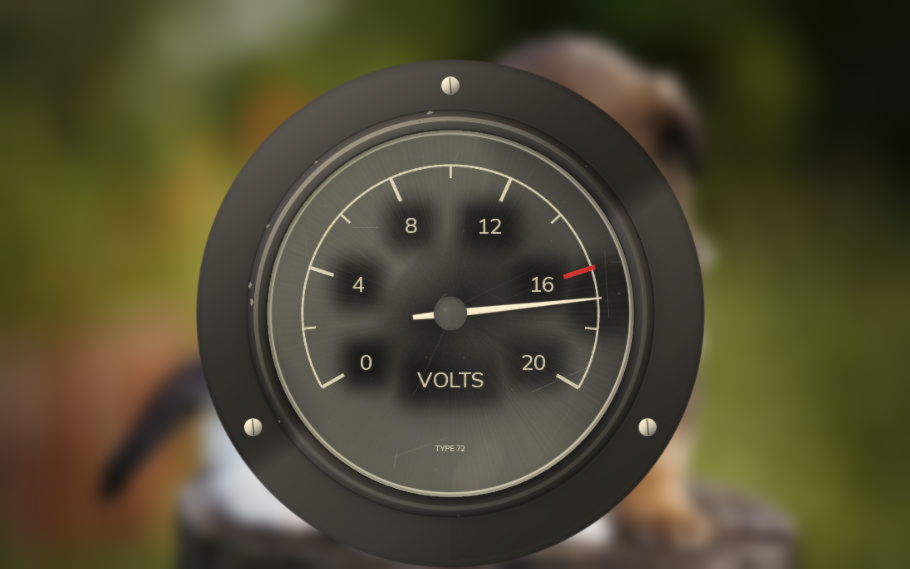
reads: 17
